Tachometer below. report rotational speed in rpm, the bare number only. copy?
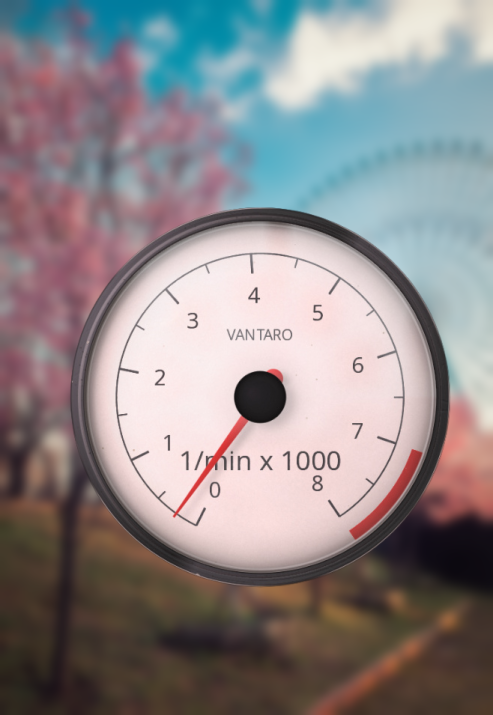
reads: 250
